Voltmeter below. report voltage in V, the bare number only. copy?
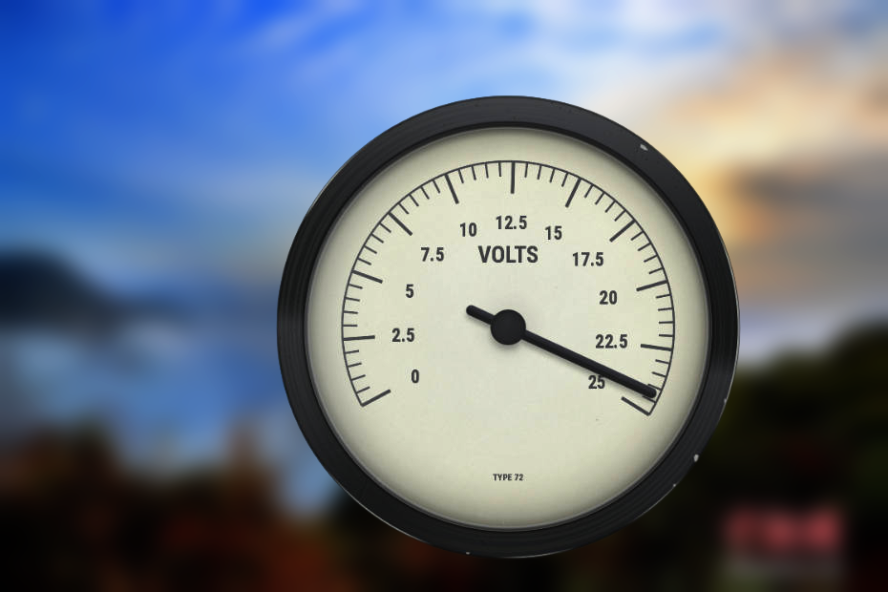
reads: 24.25
